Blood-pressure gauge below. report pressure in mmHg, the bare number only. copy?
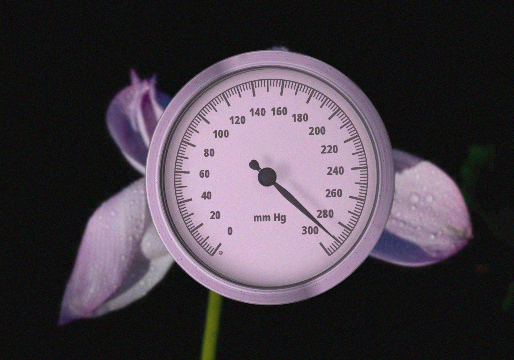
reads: 290
